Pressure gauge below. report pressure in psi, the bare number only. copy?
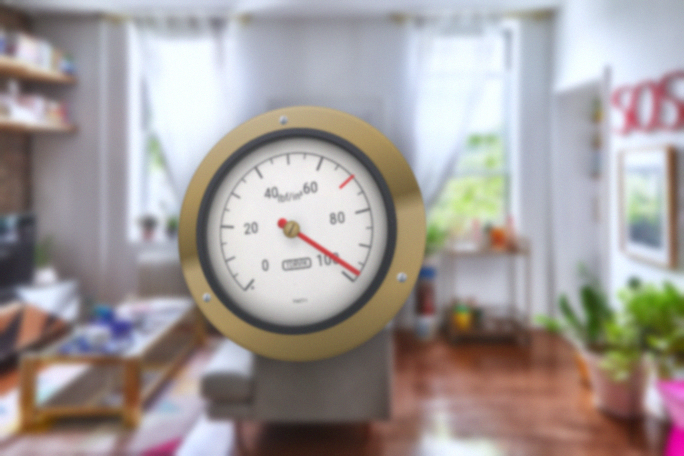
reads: 97.5
